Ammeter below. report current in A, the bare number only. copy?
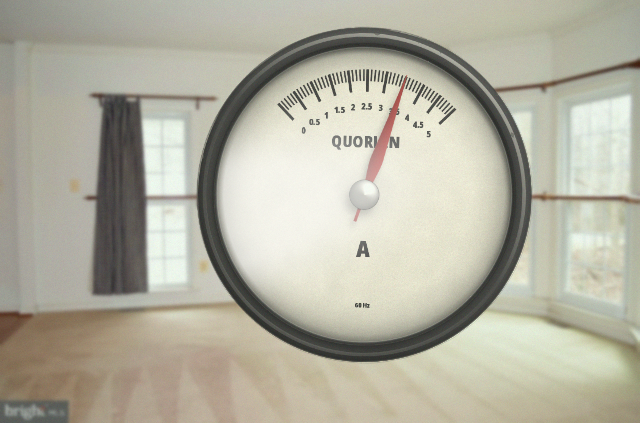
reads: 3.5
